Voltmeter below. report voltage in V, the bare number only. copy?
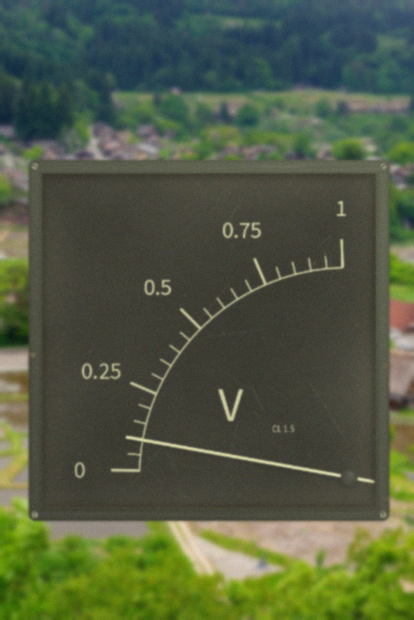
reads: 0.1
